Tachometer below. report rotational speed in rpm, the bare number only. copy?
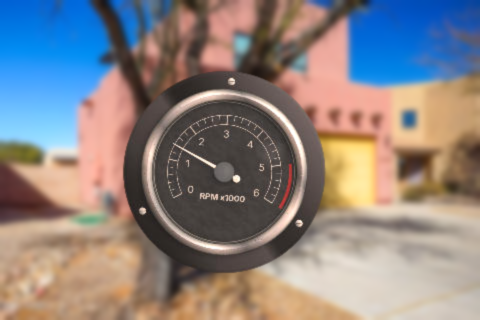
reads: 1400
